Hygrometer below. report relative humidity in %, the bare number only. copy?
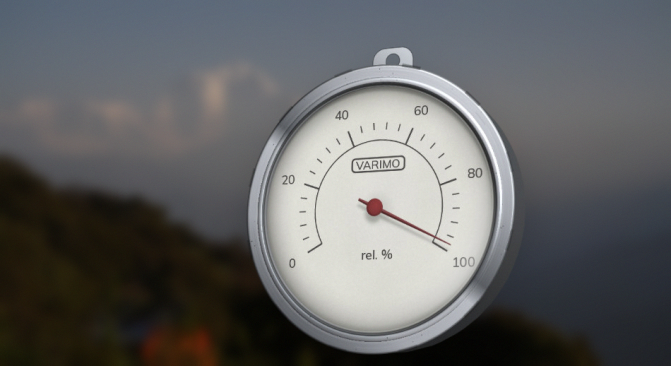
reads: 98
